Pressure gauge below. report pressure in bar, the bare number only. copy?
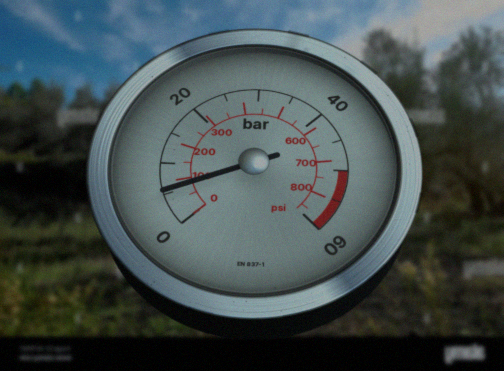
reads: 5
